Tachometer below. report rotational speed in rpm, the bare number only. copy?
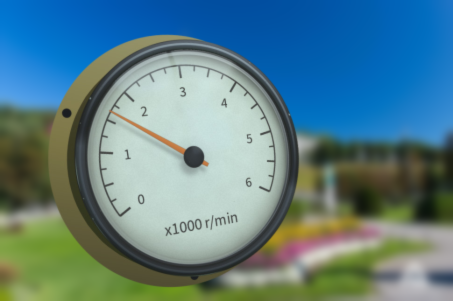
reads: 1625
